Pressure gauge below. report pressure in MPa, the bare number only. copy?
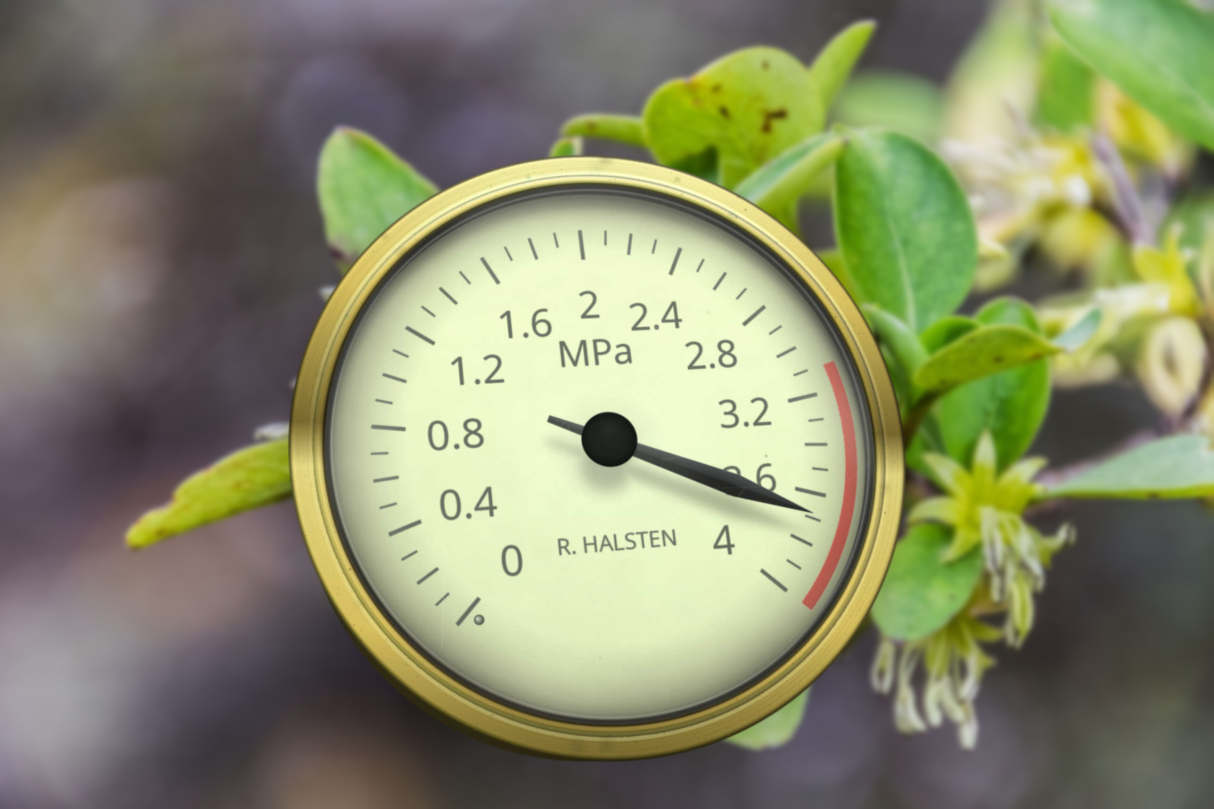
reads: 3.7
